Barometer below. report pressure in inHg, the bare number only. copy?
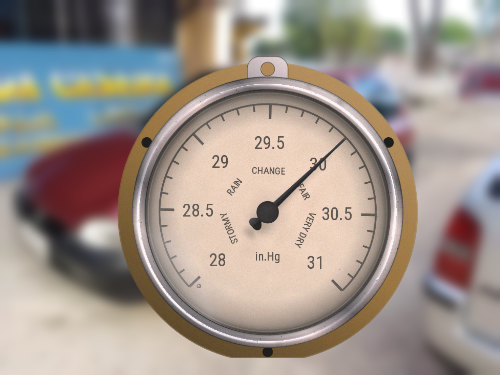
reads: 30
